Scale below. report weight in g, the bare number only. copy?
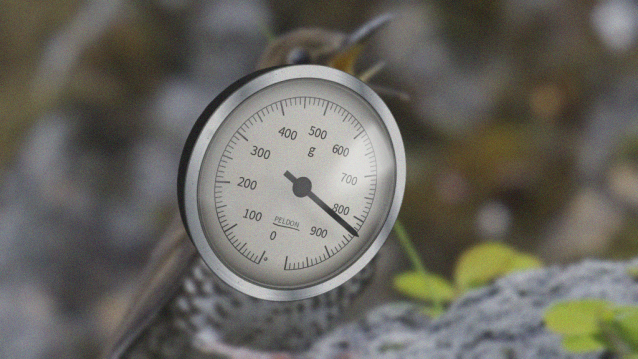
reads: 830
